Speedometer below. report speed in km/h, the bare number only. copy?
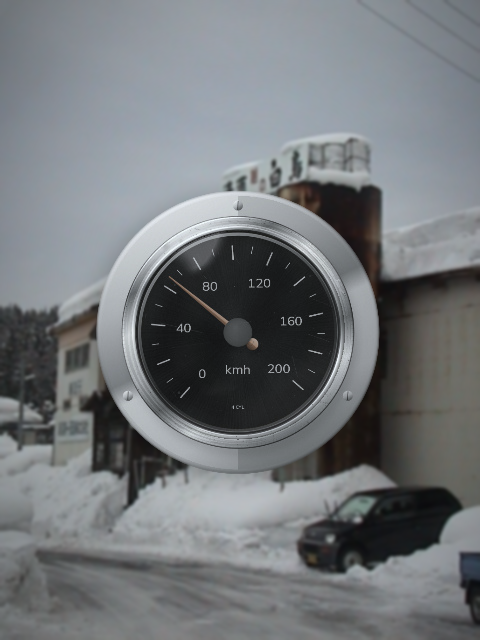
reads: 65
